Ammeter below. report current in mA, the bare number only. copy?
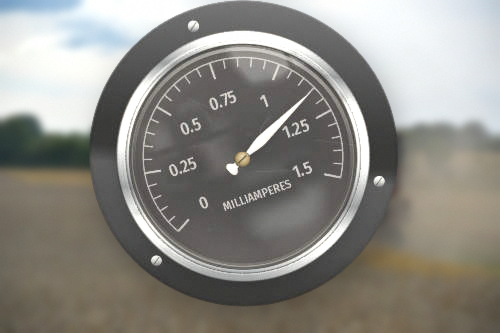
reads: 1.15
